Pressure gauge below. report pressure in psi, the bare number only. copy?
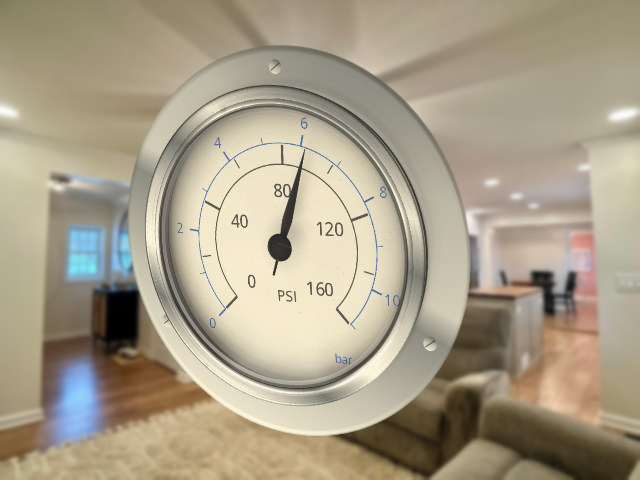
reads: 90
